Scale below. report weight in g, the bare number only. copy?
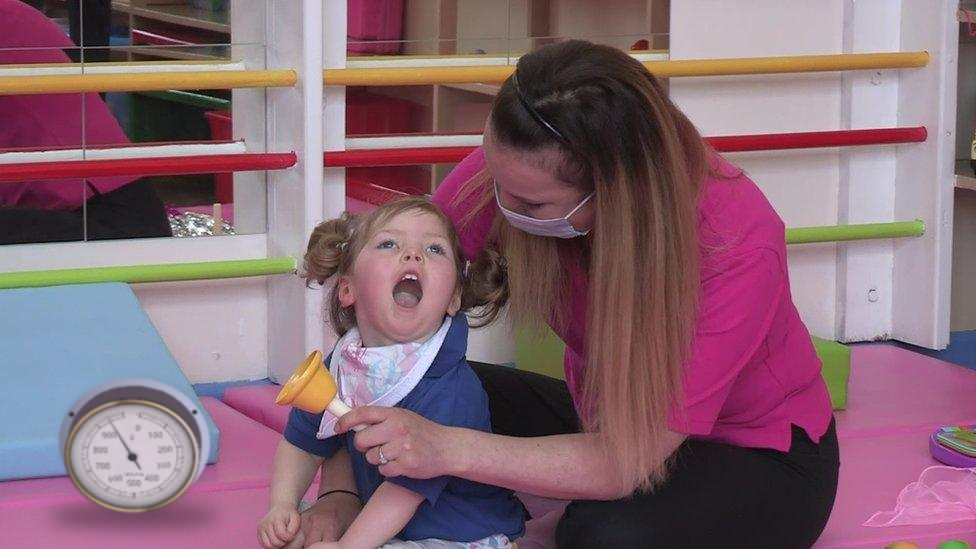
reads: 950
